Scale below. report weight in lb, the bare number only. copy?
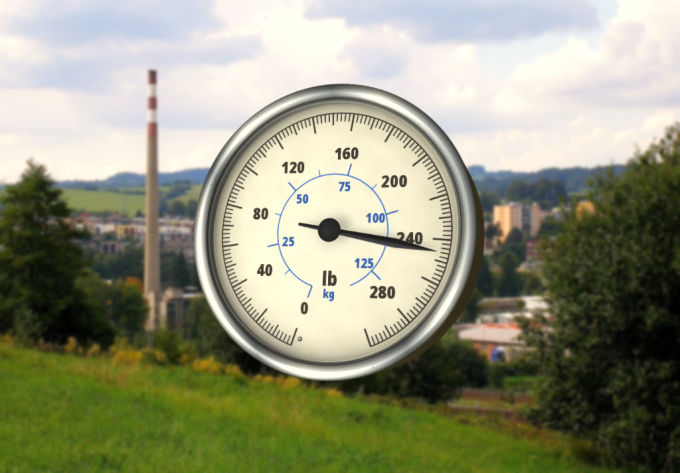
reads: 246
